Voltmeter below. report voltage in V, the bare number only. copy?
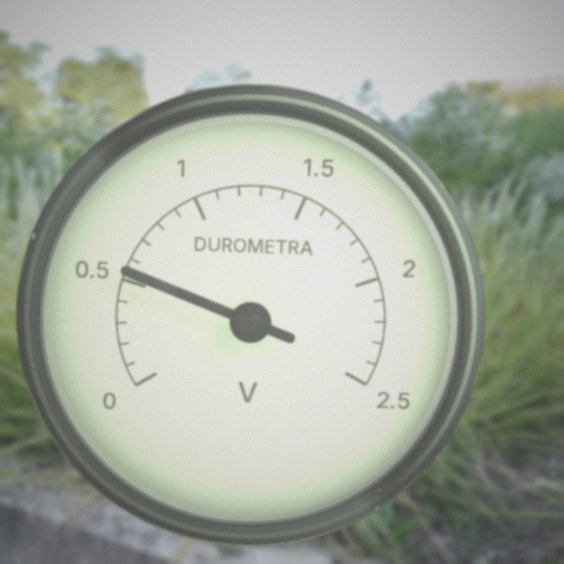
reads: 0.55
